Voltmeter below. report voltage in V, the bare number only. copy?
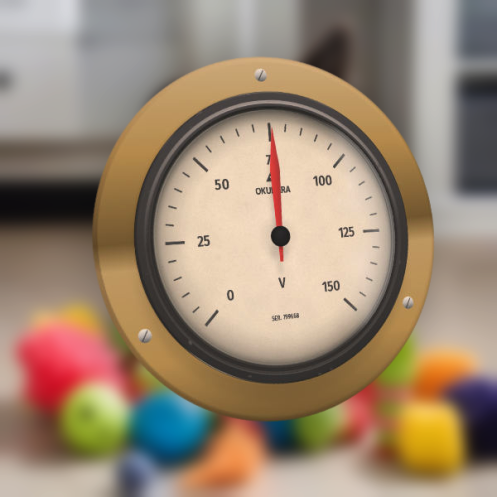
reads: 75
